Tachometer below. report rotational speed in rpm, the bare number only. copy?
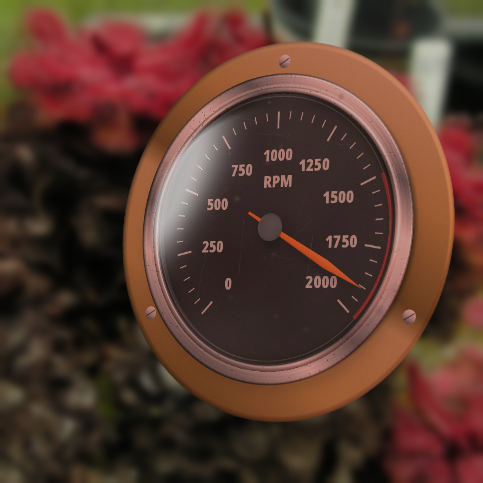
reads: 1900
